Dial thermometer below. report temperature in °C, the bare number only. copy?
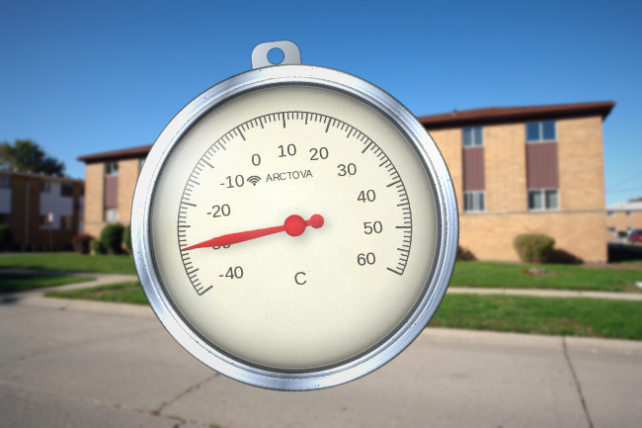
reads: -30
